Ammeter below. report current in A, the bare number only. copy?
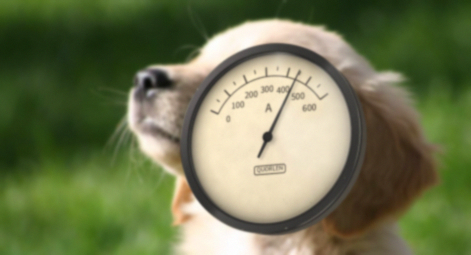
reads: 450
